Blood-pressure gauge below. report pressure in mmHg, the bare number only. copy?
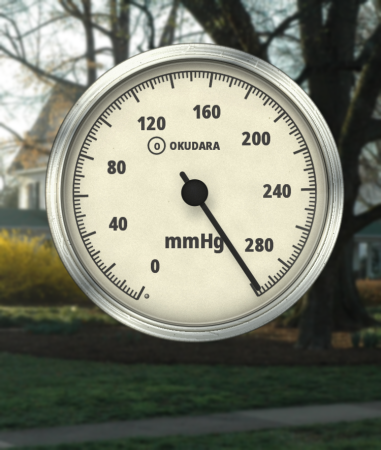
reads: 298
